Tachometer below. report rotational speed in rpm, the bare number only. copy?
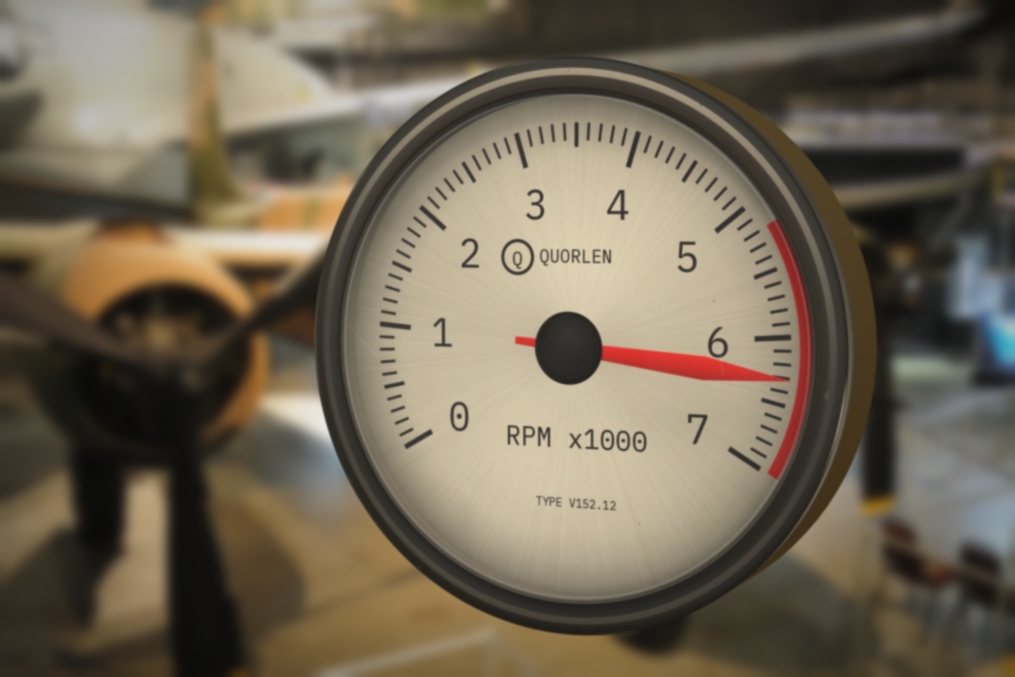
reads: 6300
